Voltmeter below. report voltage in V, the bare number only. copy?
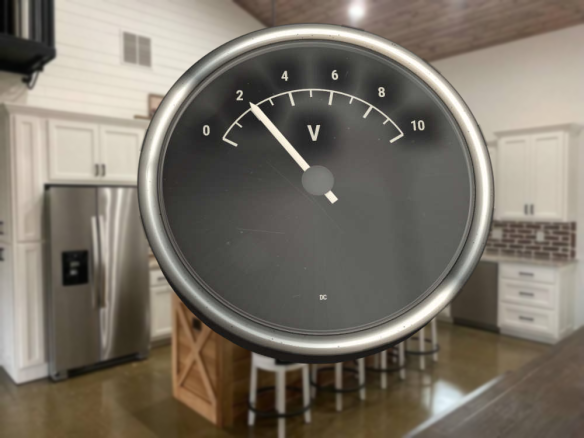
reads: 2
